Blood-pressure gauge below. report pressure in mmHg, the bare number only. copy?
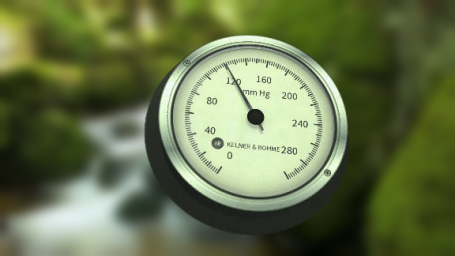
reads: 120
